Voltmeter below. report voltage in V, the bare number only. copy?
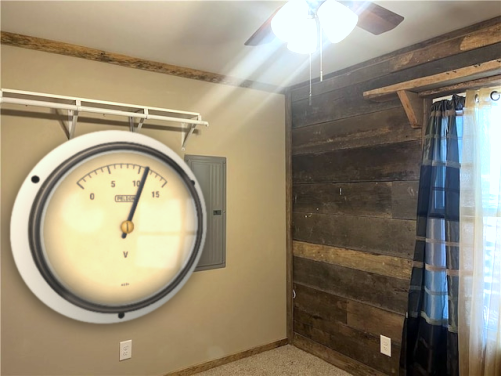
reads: 11
